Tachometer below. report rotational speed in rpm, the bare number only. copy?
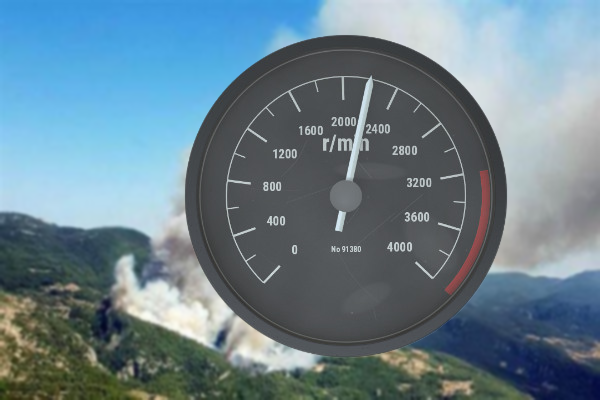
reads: 2200
